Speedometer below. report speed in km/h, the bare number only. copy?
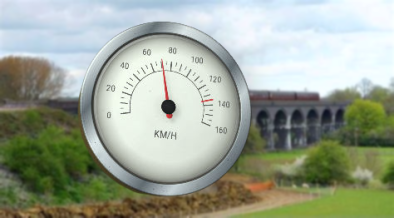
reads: 70
